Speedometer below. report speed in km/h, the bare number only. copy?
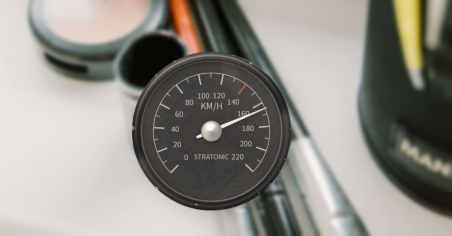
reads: 165
